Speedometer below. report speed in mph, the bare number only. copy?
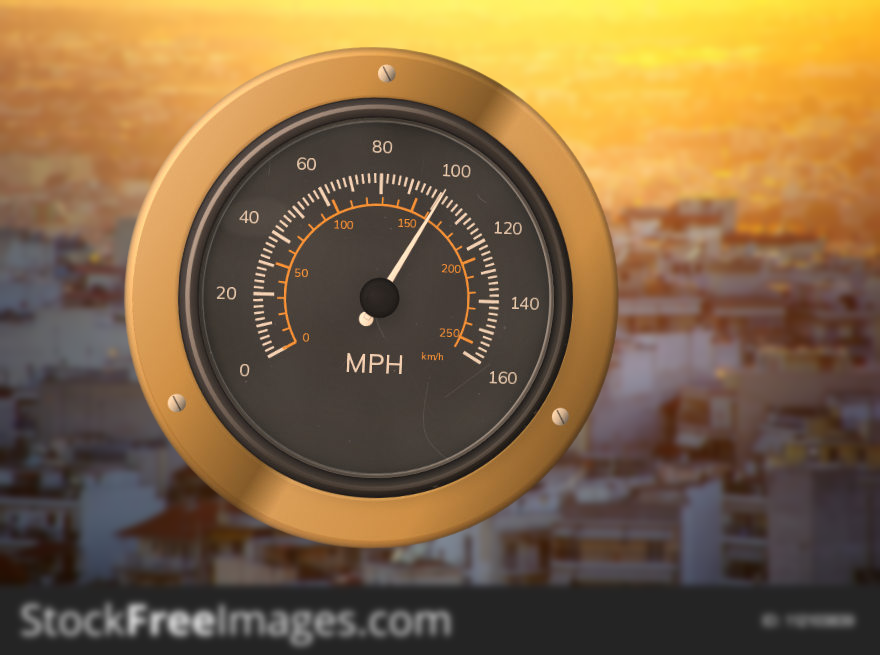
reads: 100
